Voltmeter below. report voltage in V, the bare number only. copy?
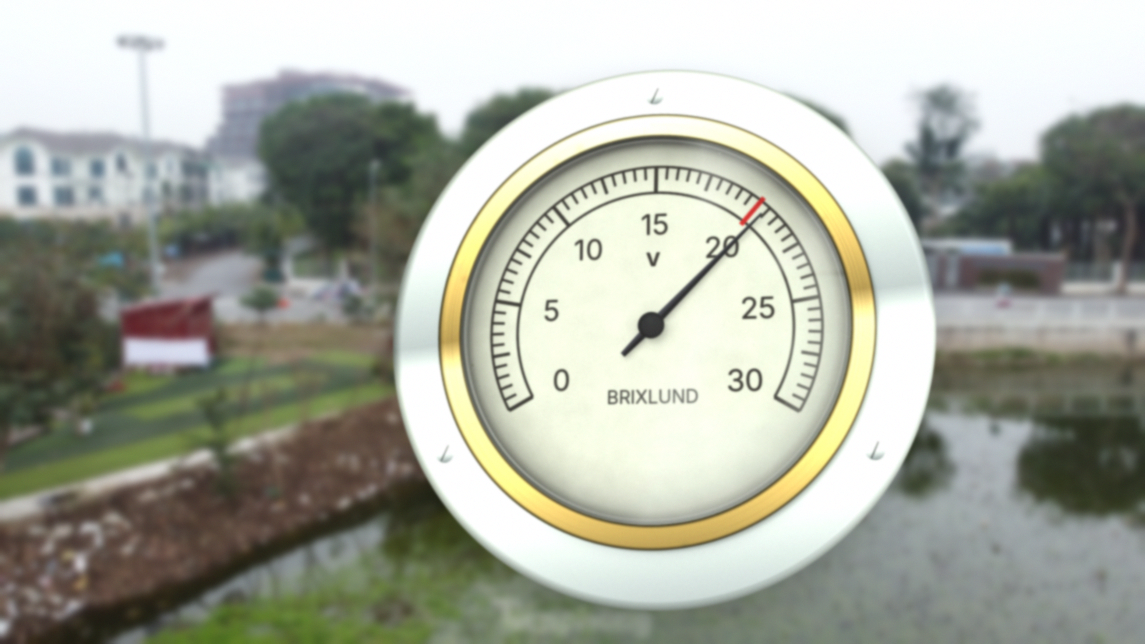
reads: 20.5
